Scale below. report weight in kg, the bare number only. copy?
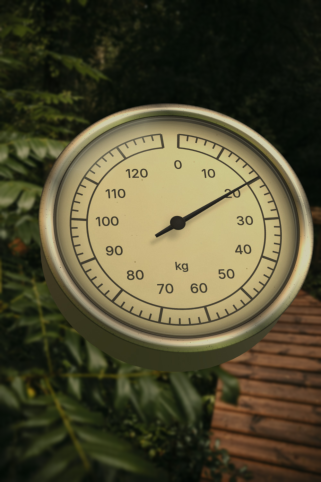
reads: 20
